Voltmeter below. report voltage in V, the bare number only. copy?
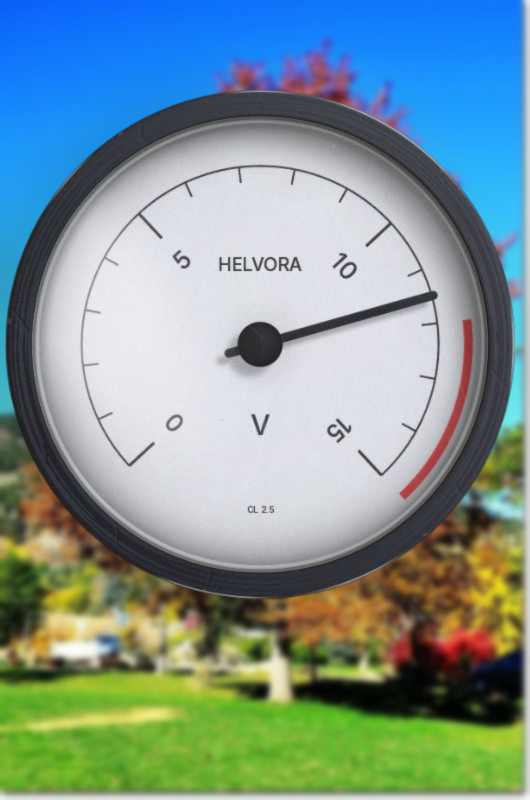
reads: 11.5
